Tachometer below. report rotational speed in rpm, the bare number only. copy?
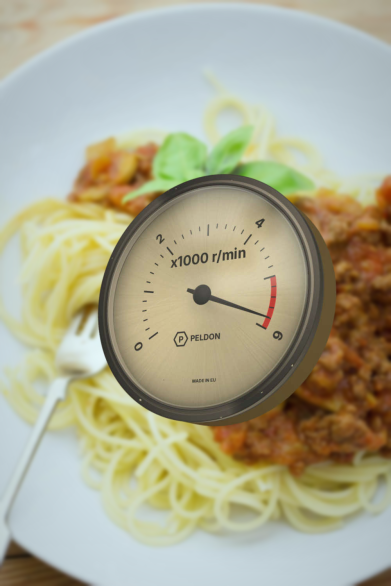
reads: 5800
